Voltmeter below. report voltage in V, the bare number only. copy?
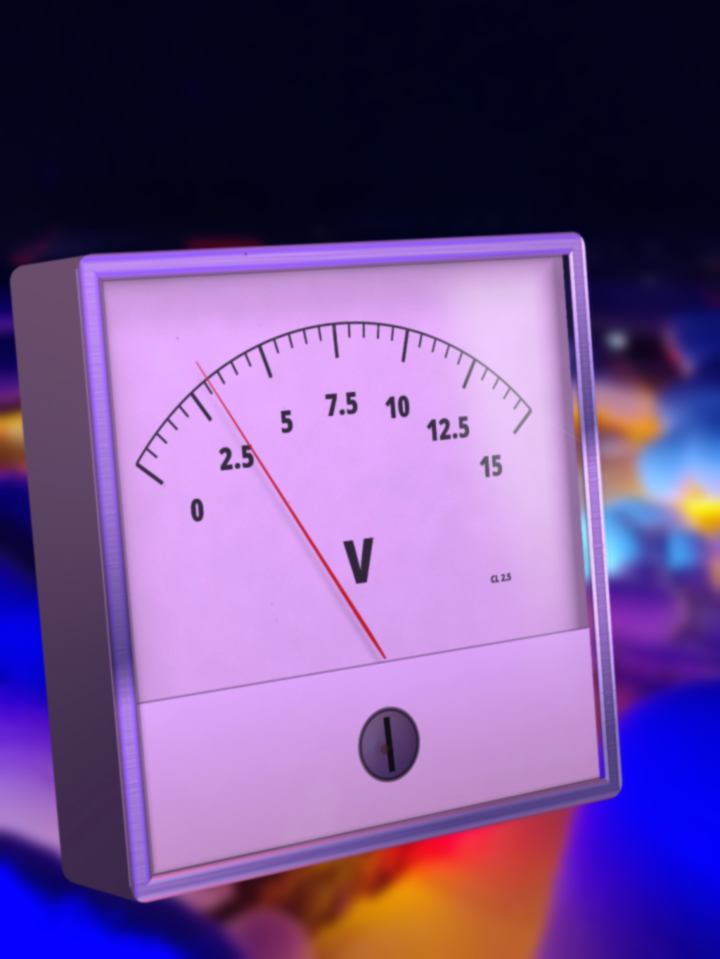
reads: 3
